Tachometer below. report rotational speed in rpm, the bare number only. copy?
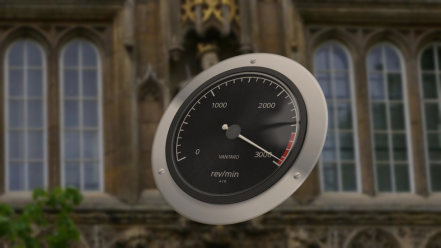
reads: 2950
